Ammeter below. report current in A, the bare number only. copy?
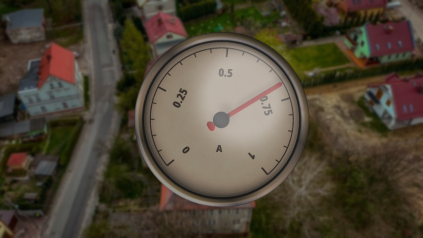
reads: 0.7
